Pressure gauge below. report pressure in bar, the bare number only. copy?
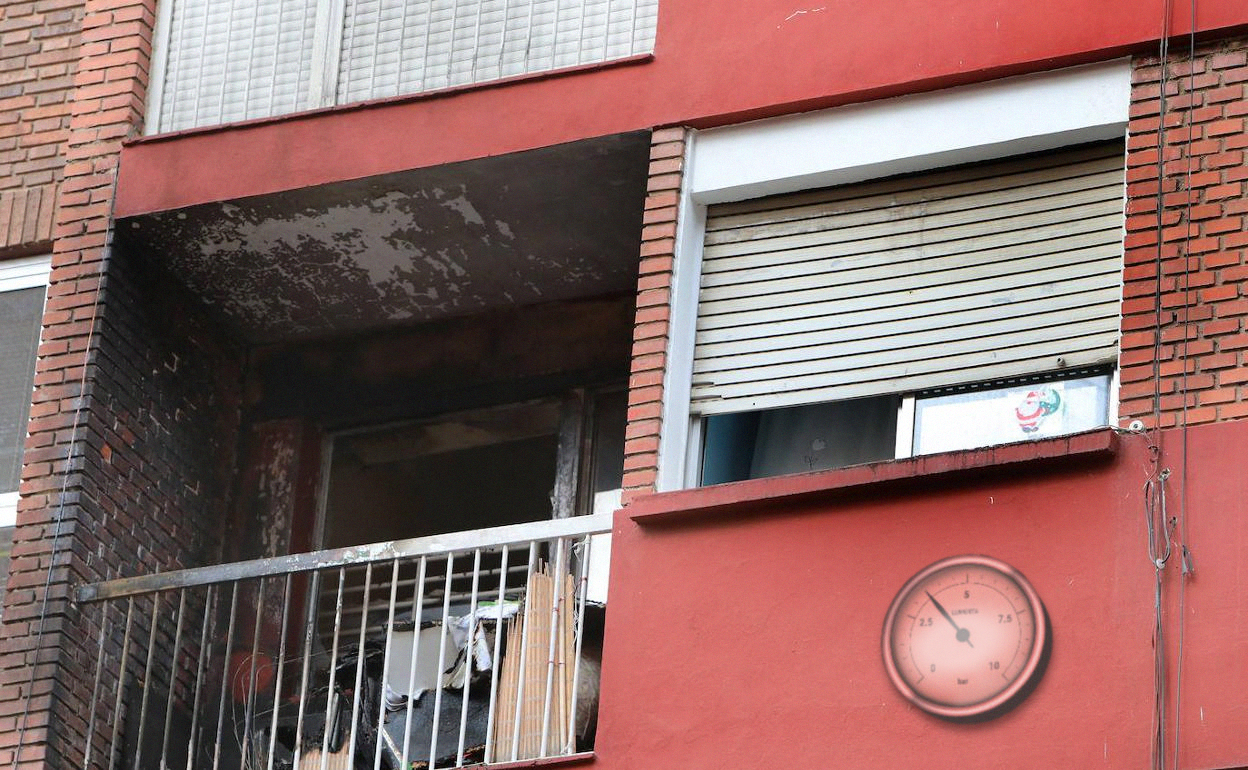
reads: 3.5
